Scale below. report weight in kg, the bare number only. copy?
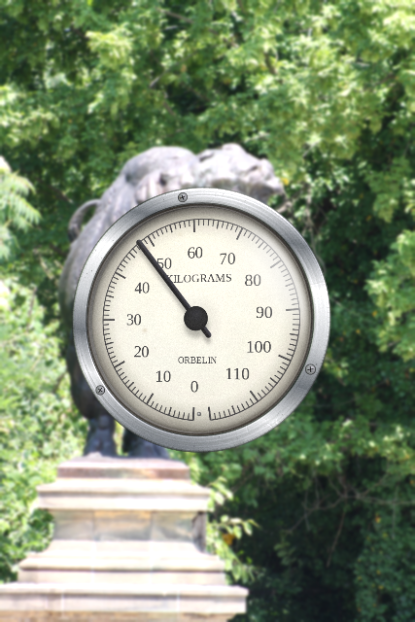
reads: 48
